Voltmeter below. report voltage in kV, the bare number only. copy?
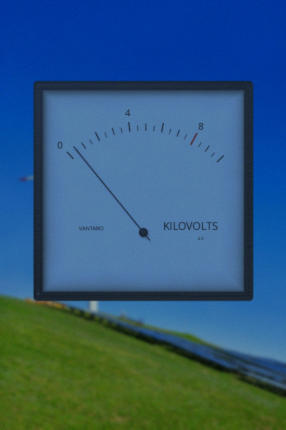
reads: 0.5
